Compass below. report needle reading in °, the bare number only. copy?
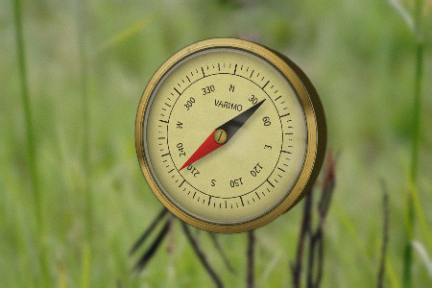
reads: 220
